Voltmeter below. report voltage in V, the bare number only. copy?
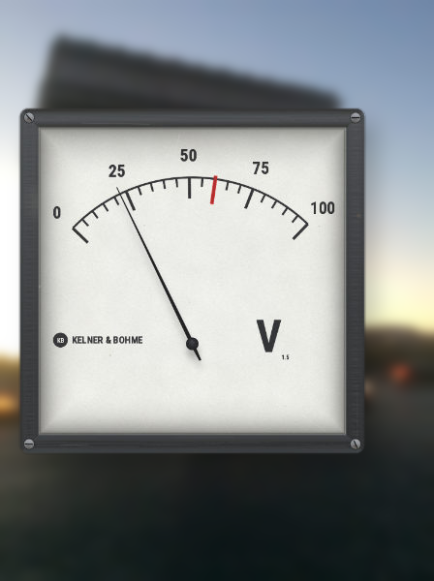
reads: 22.5
